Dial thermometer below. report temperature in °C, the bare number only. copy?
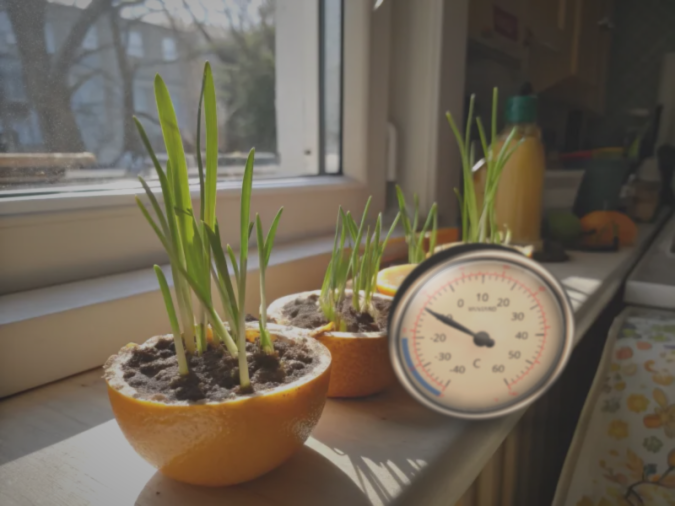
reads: -10
